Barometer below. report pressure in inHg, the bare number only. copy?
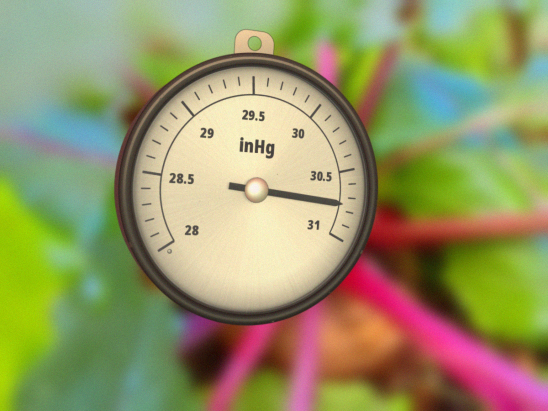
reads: 30.75
